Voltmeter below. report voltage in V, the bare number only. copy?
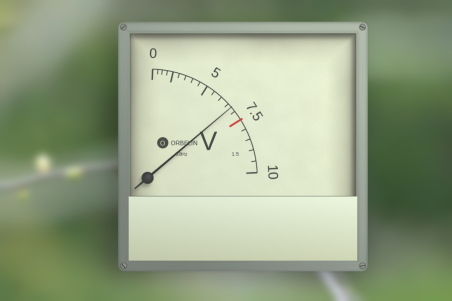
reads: 6.75
